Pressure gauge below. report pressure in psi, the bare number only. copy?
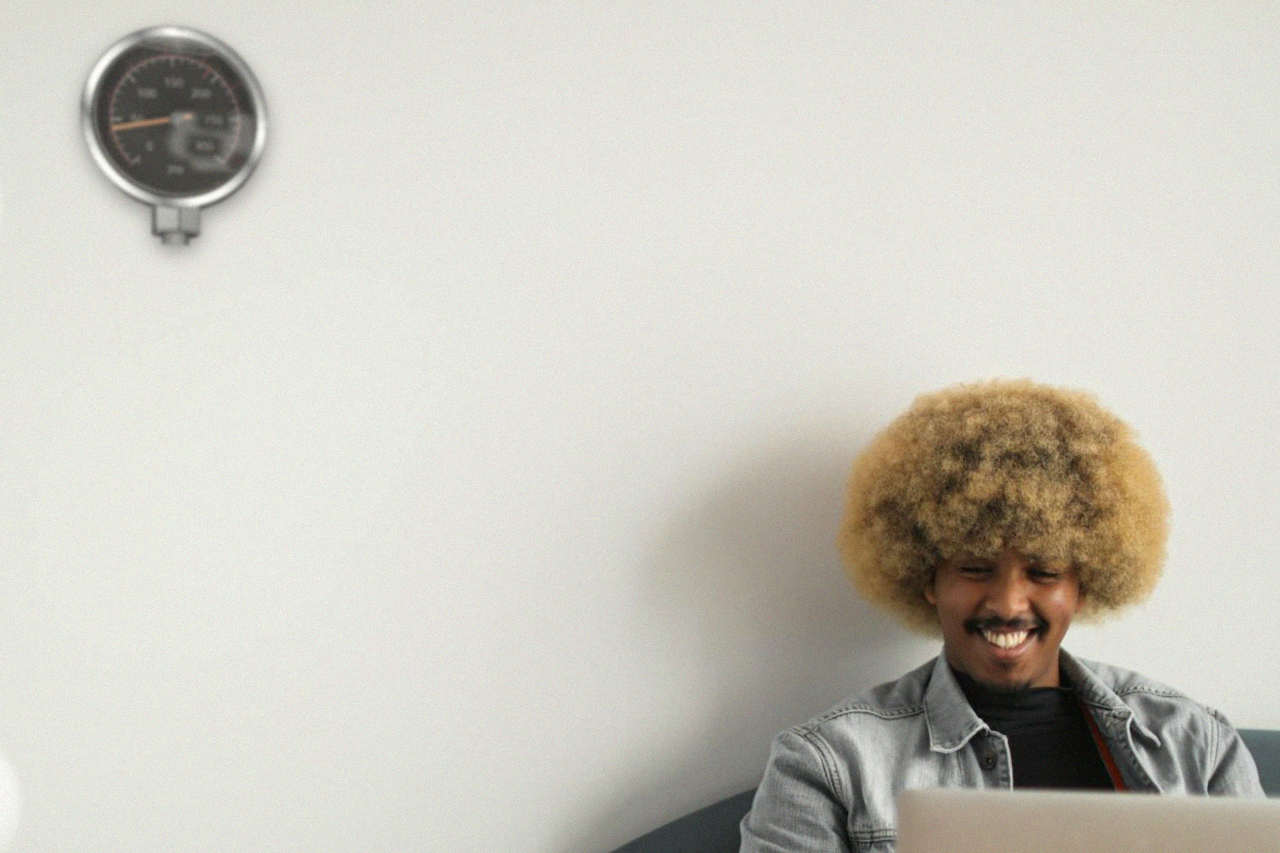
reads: 40
